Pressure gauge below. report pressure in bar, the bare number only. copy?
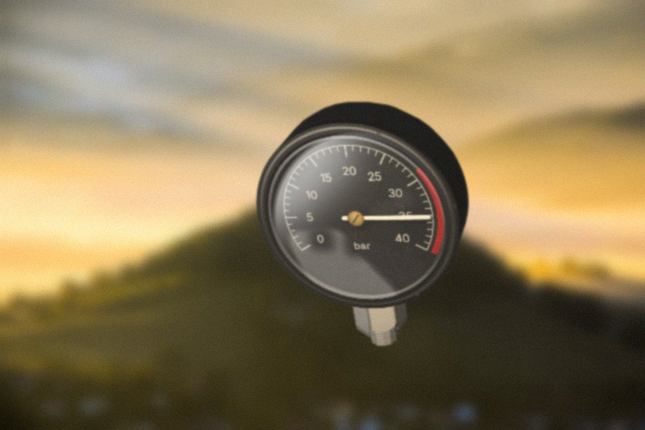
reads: 35
